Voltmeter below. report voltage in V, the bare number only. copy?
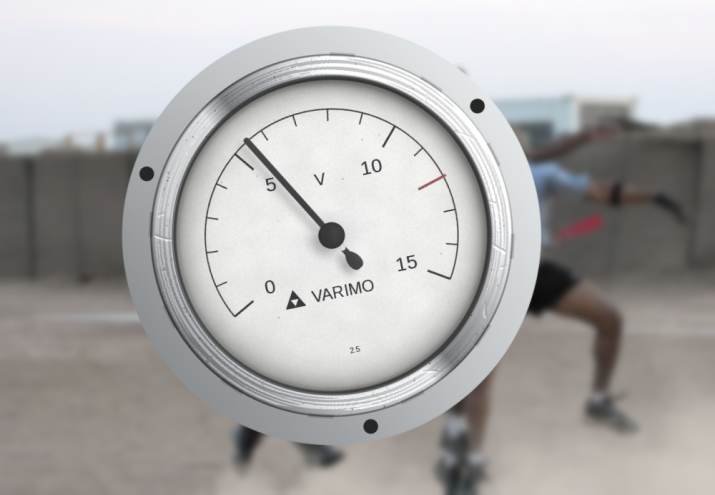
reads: 5.5
